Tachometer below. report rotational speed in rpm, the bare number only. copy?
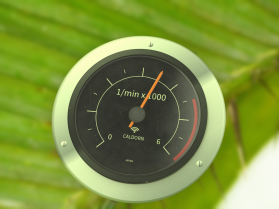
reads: 3500
